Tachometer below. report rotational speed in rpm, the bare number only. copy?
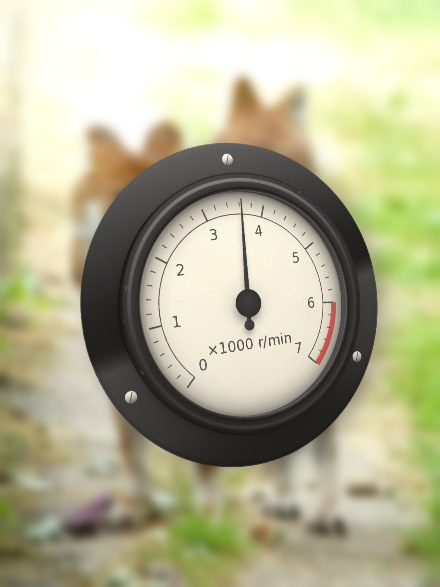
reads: 3600
